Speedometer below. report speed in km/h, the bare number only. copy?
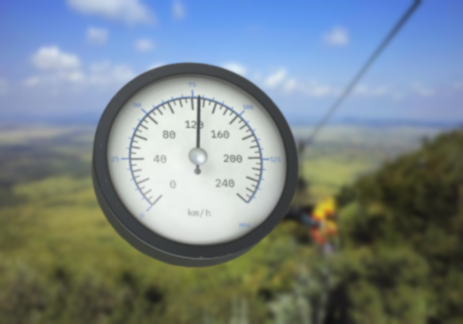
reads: 125
